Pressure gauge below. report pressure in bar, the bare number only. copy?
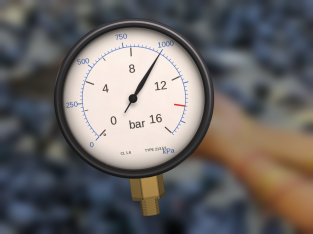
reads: 10
